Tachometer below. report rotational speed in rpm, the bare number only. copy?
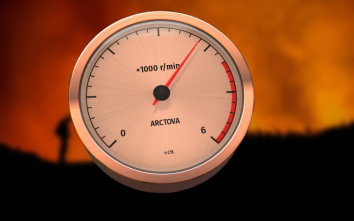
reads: 3800
